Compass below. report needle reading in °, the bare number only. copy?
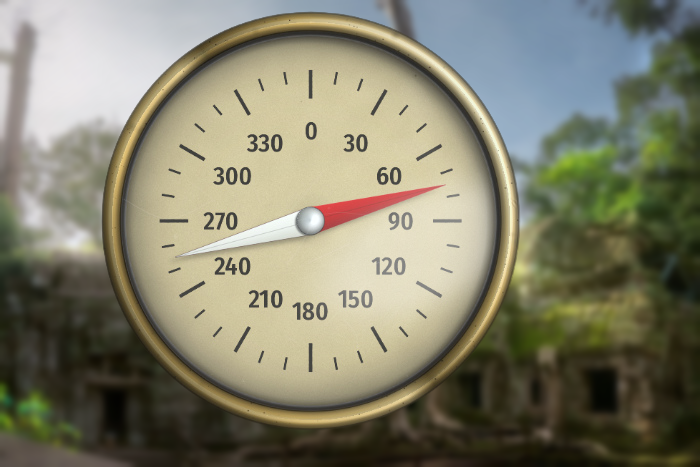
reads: 75
